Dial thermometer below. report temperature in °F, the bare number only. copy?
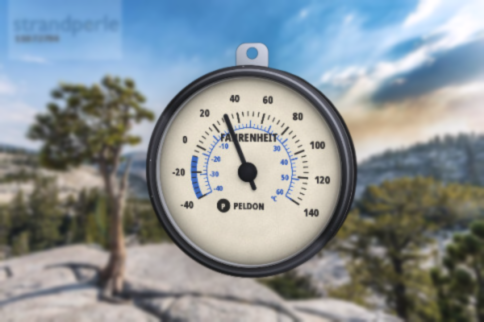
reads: 32
